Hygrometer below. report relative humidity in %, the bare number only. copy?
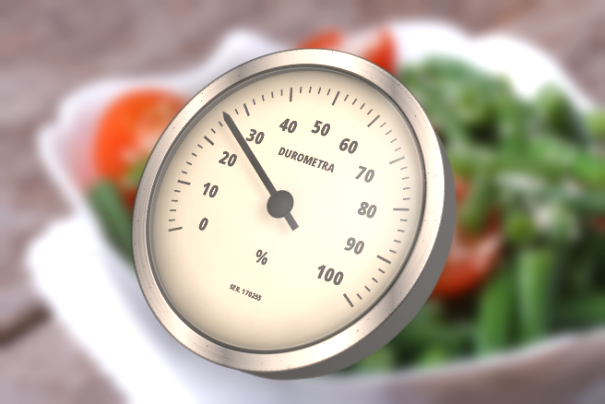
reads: 26
